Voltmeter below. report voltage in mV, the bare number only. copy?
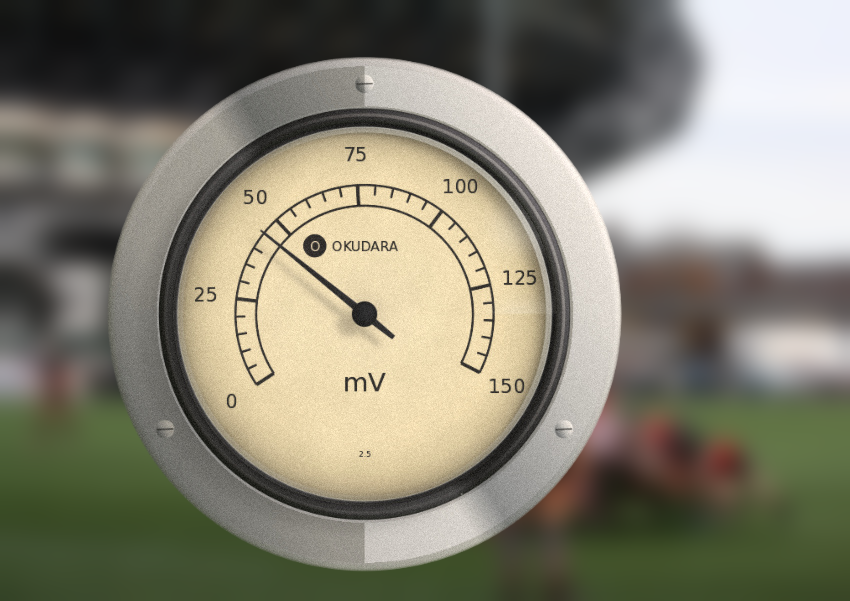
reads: 45
